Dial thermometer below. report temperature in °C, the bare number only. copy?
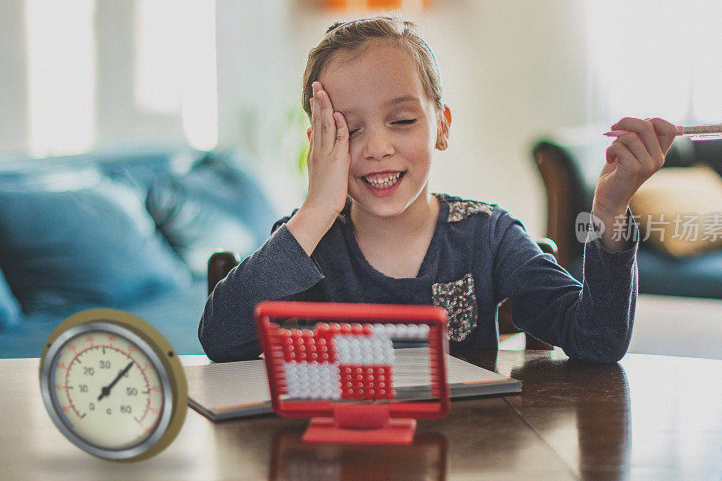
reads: 40
